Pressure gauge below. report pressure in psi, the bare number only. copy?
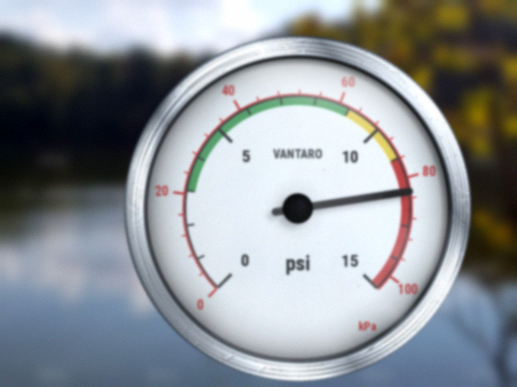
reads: 12
